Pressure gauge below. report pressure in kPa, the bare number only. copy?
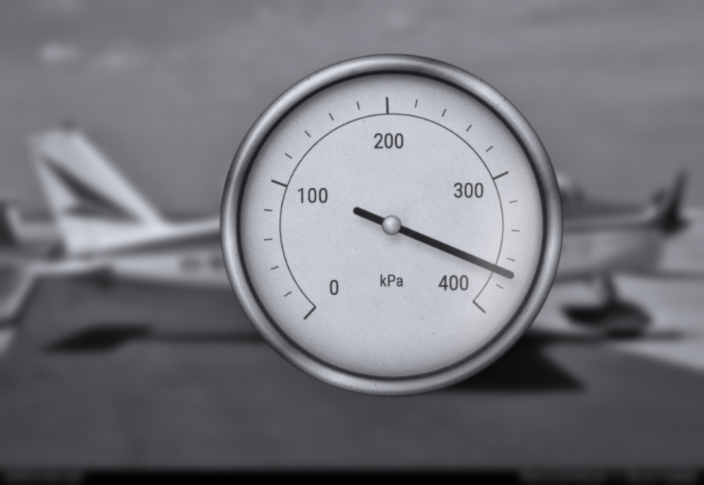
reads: 370
